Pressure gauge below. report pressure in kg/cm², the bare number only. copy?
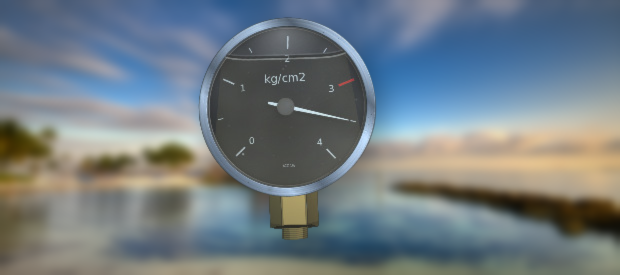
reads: 3.5
